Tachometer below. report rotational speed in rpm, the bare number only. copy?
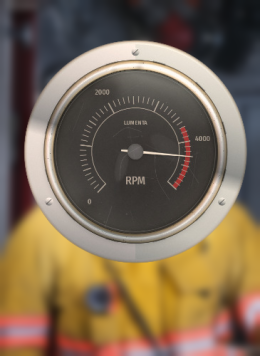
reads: 4300
